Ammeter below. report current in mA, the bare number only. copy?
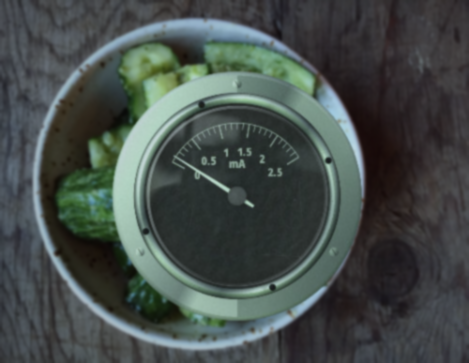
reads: 0.1
